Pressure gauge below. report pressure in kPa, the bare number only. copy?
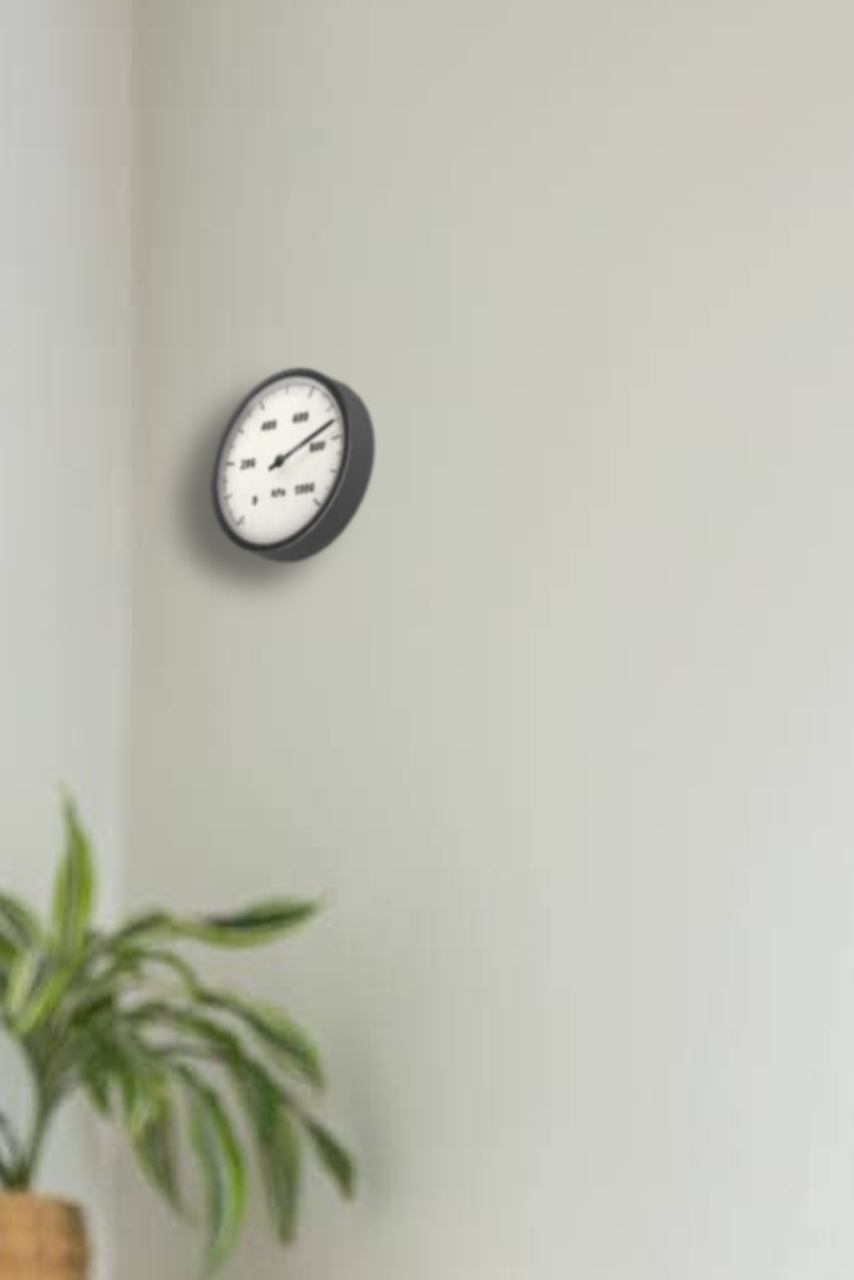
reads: 750
